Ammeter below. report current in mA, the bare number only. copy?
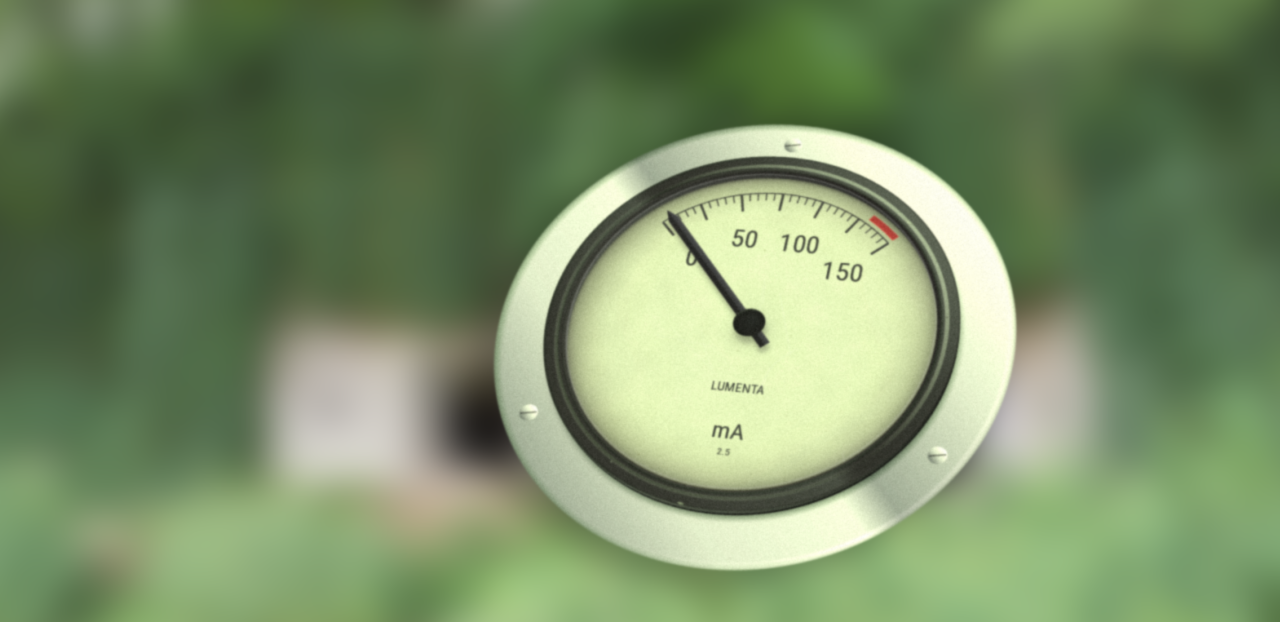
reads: 5
